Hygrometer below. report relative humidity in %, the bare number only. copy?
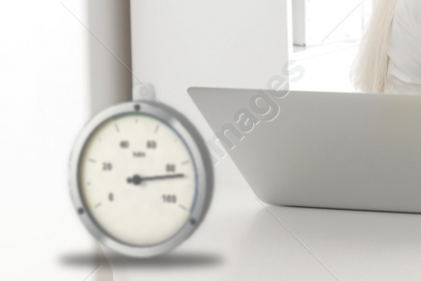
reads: 85
